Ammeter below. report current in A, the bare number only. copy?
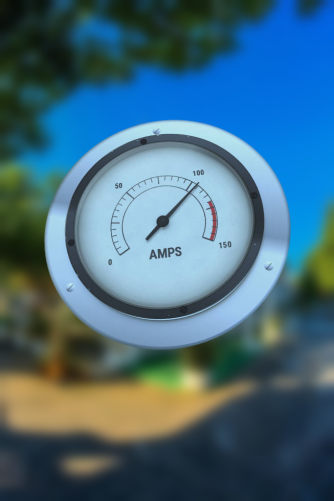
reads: 105
